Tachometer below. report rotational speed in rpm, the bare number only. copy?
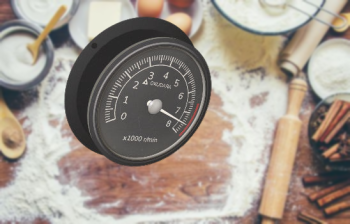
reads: 7500
